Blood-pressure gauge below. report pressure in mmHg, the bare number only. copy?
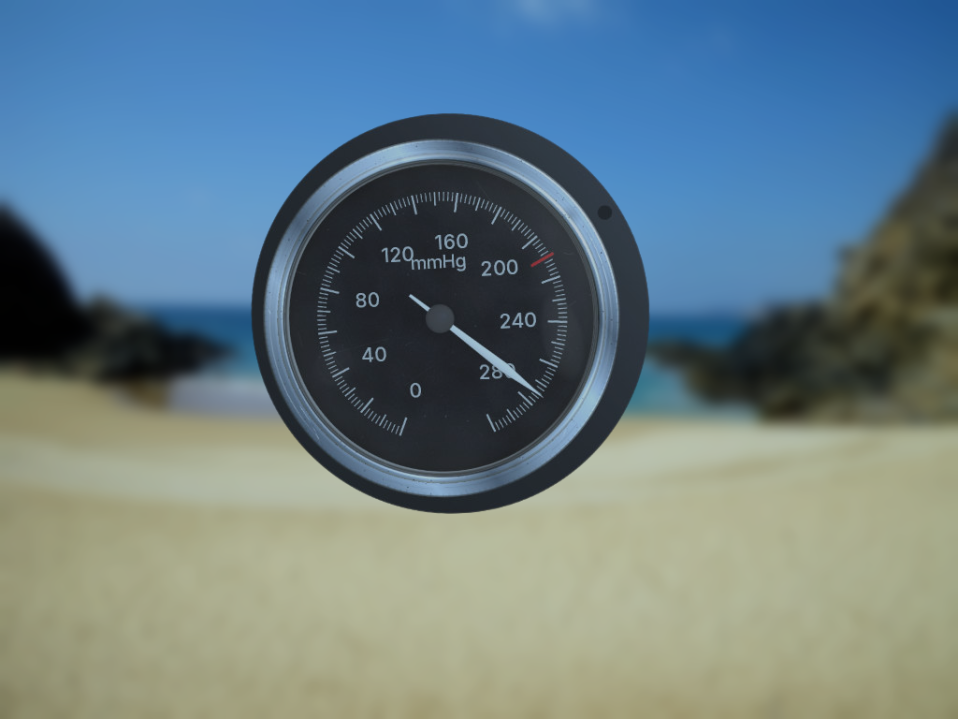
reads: 274
